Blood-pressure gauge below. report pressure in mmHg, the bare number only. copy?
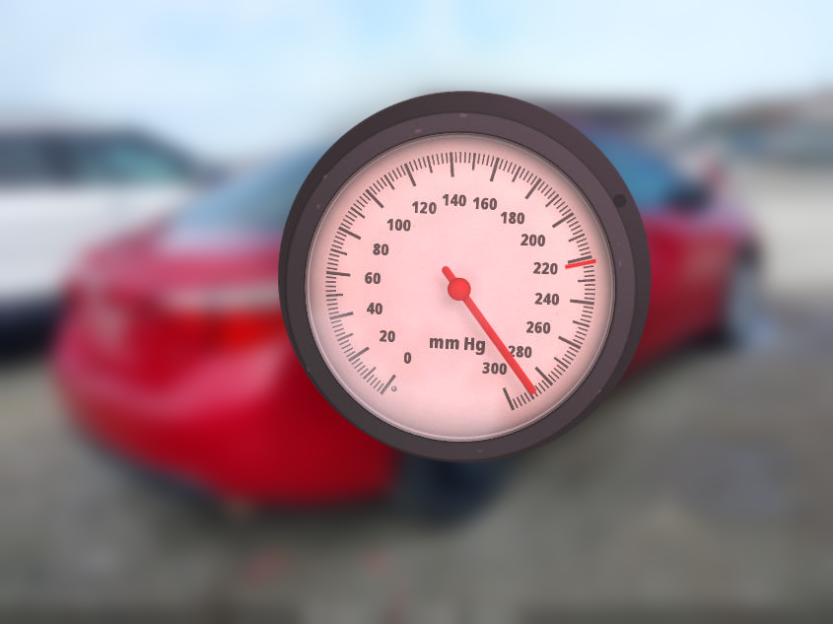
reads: 288
